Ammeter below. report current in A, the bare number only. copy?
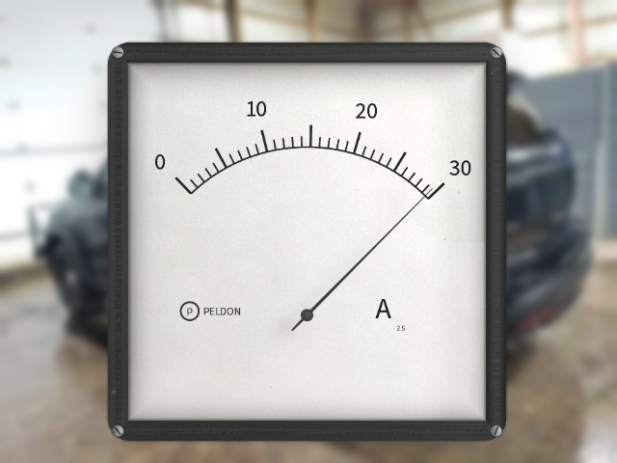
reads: 29.5
